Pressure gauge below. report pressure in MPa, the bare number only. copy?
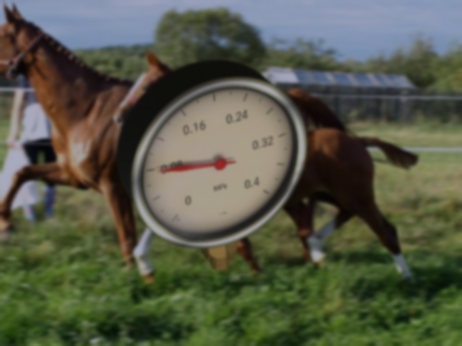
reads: 0.08
